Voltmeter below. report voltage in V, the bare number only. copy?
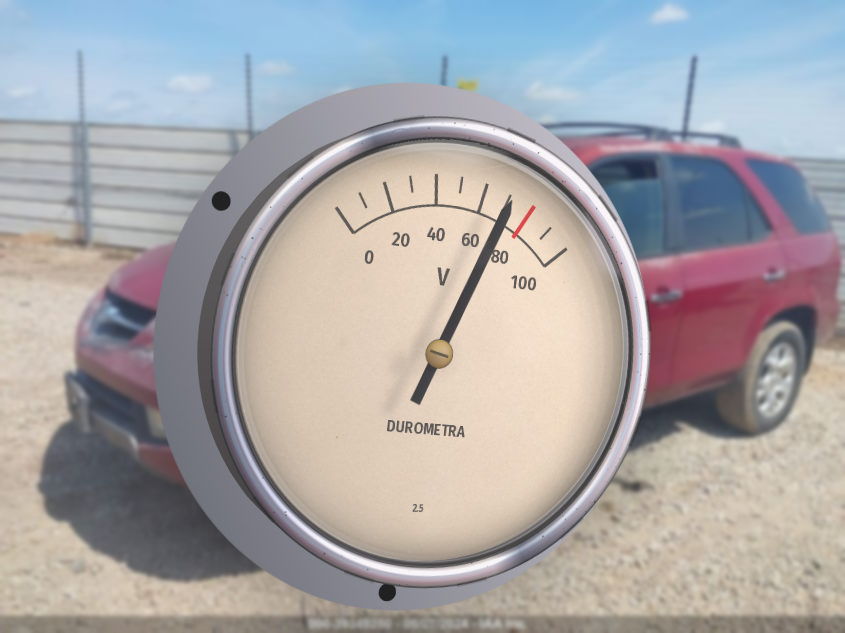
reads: 70
